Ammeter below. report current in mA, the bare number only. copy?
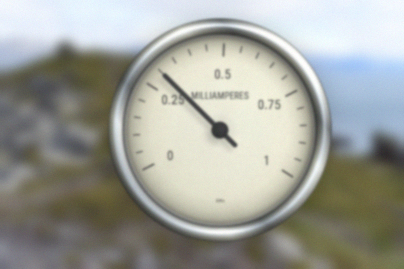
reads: 0.3
